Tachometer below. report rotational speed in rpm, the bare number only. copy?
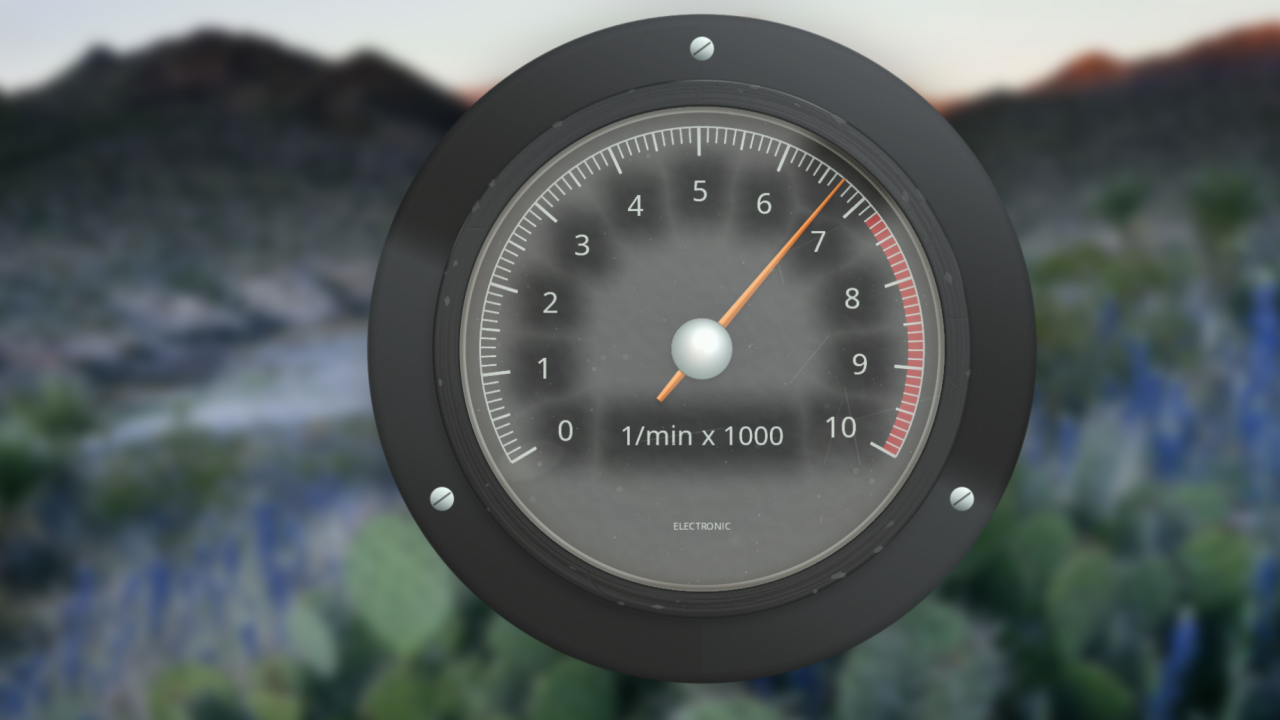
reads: 6700
